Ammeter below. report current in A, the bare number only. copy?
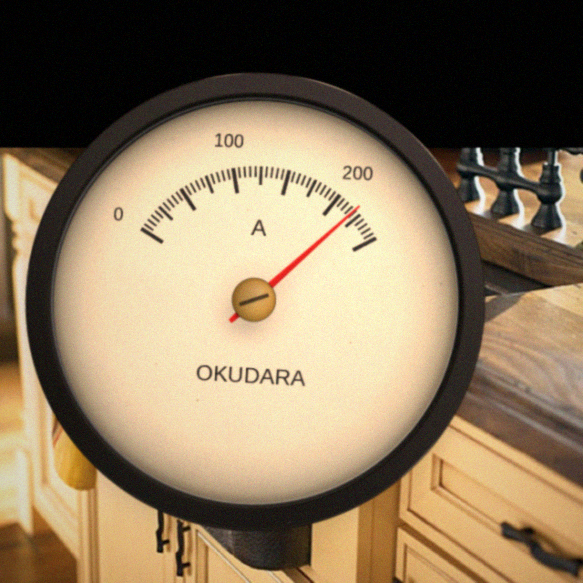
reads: 220
